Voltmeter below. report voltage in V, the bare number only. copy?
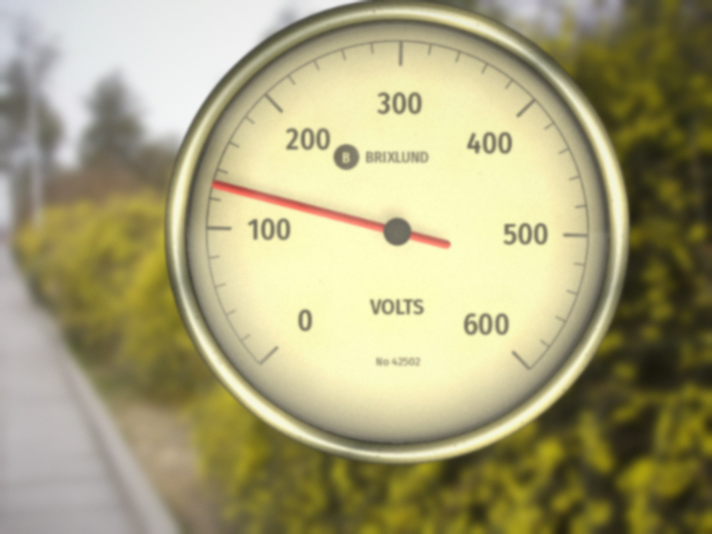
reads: 130
